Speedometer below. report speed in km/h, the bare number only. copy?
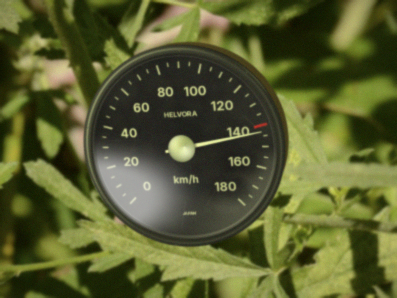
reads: 142.5
